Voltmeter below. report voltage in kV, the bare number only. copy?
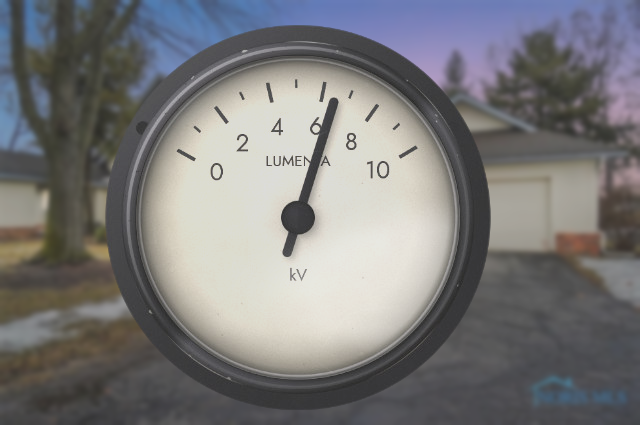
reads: 6.5
